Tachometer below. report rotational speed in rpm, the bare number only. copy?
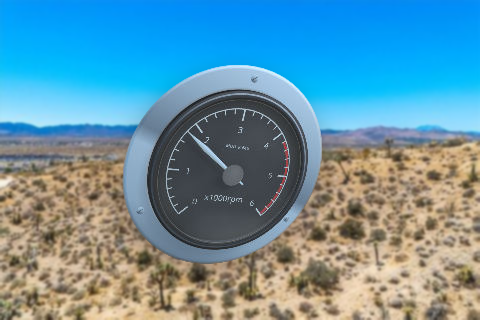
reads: 1800
